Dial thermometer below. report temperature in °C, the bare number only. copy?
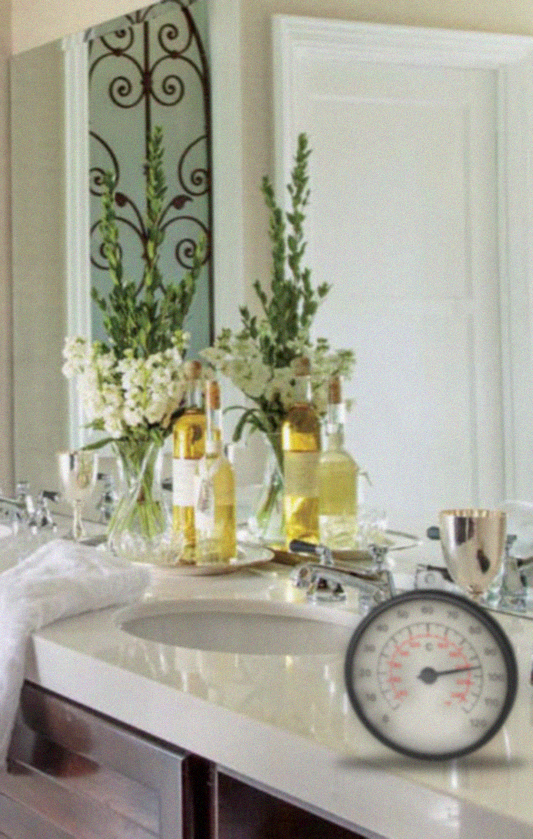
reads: 95
